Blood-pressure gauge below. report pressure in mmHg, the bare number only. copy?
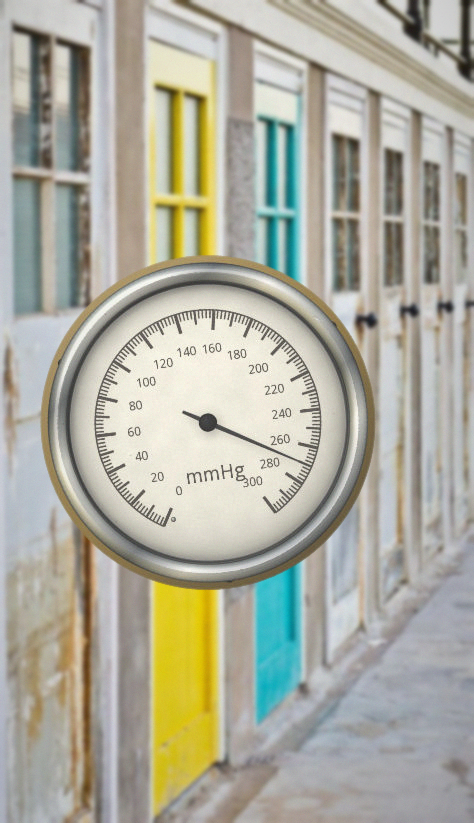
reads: 270
